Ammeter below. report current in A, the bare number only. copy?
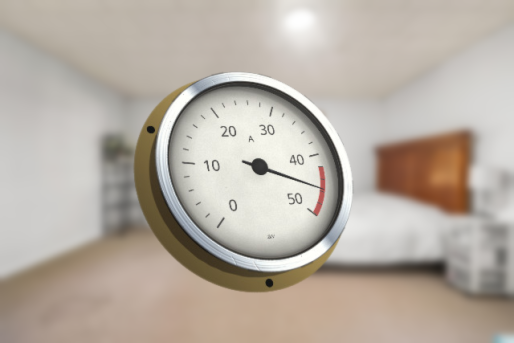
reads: 46
